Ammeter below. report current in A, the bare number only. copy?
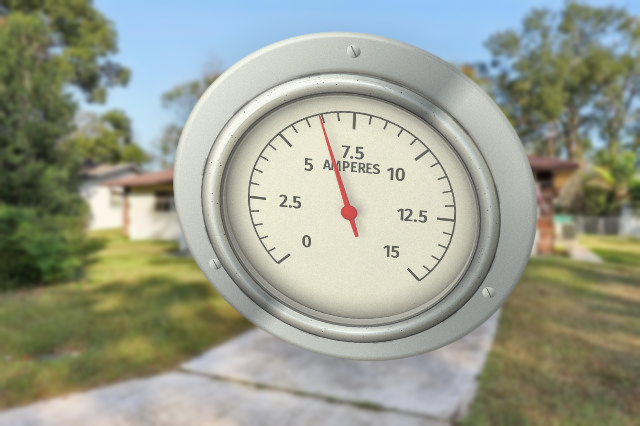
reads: 6.5
